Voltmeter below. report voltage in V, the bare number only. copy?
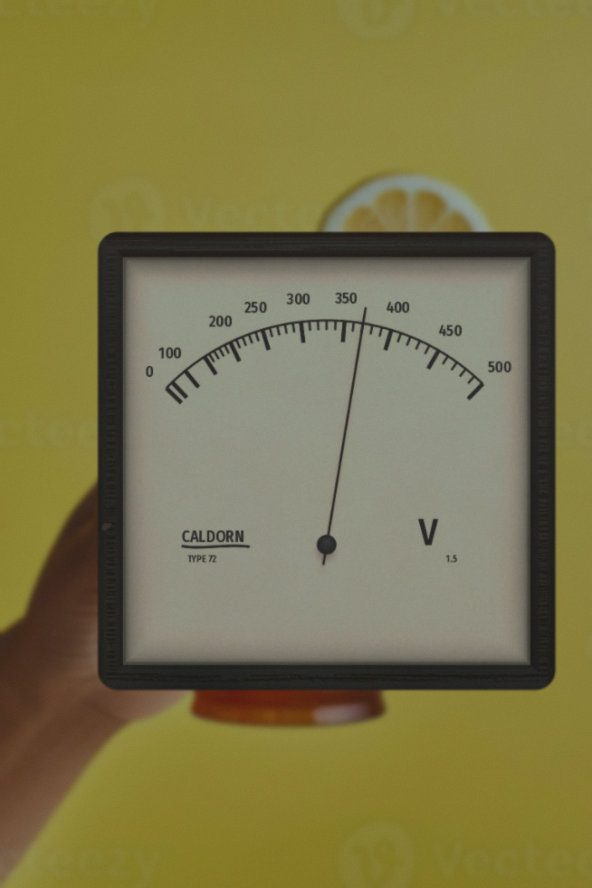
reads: 370
